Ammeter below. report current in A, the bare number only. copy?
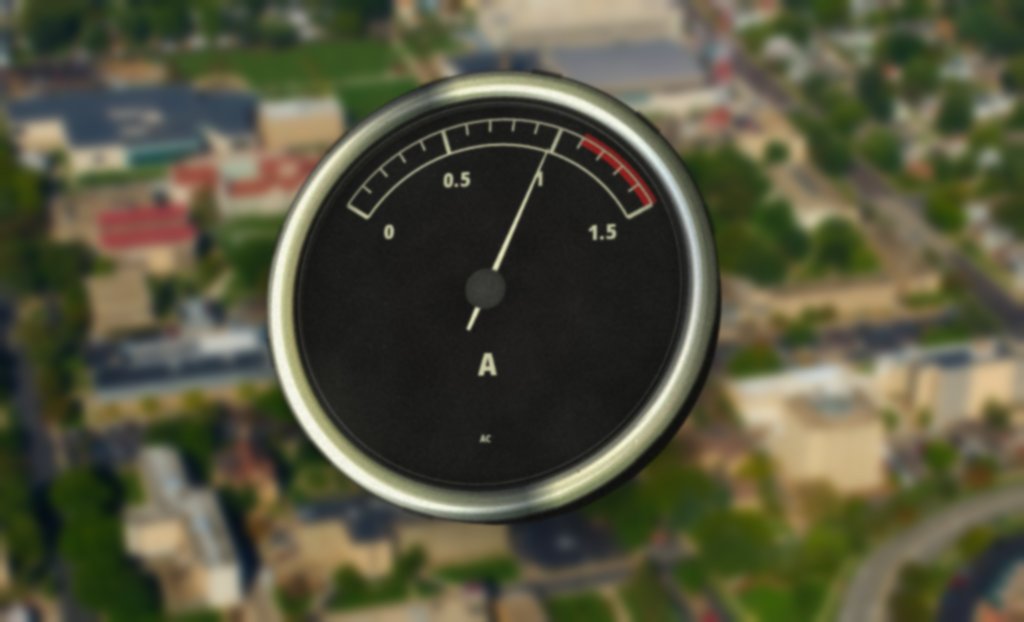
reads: 1
